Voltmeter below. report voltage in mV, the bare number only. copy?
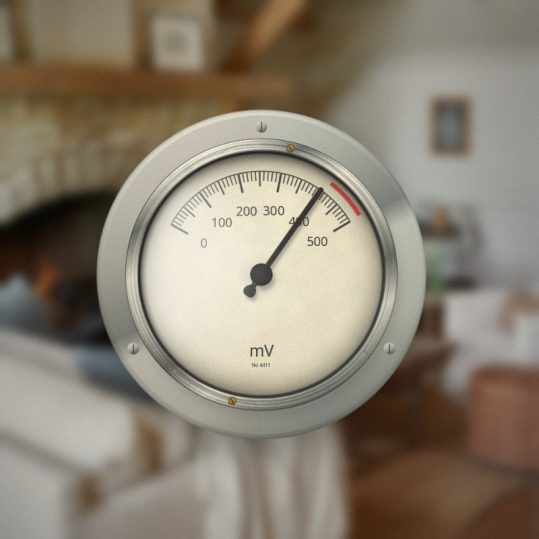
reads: 400
